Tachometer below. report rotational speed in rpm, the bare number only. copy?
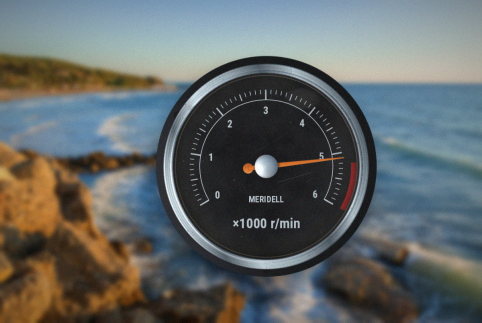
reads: 5100
